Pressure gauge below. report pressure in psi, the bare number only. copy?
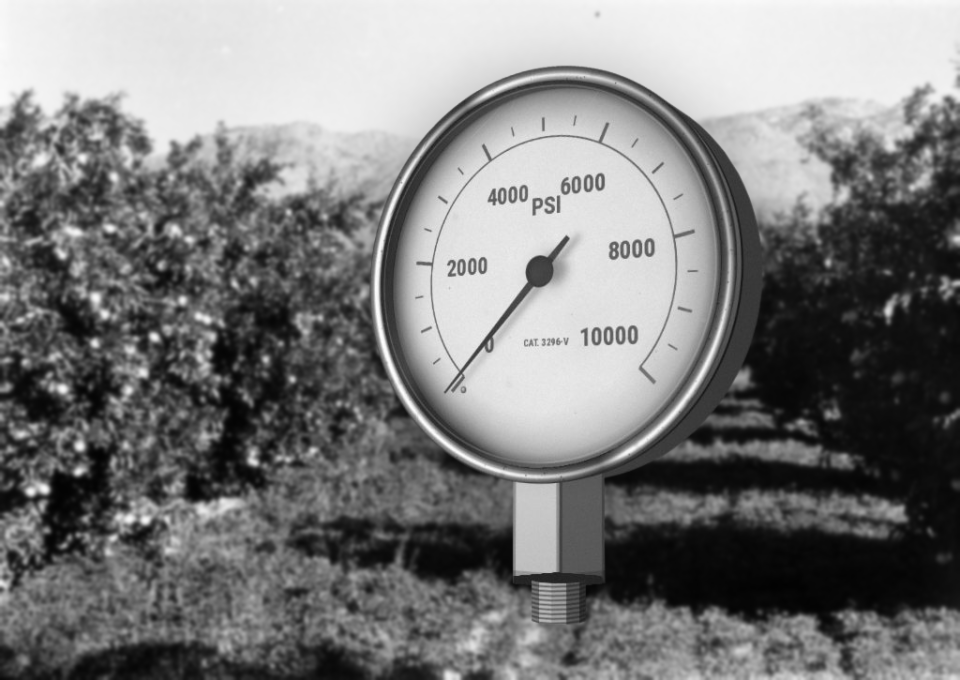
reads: 0
